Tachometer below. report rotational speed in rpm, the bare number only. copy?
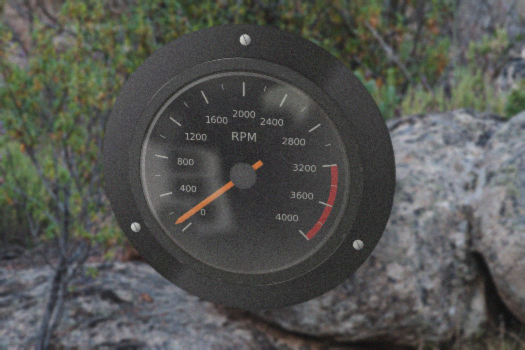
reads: 100
